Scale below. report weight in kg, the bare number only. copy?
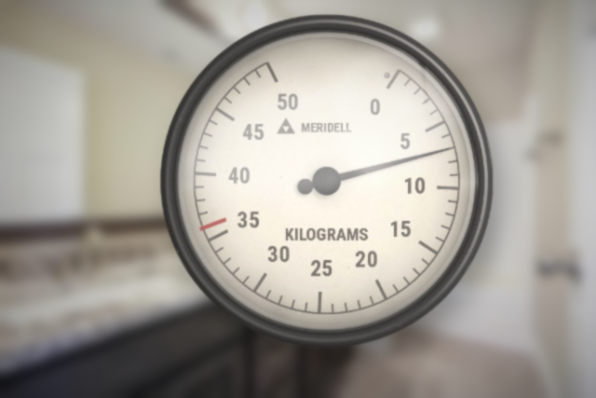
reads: 7
